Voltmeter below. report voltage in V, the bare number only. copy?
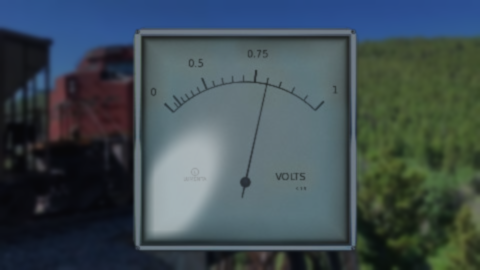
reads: 0.8
